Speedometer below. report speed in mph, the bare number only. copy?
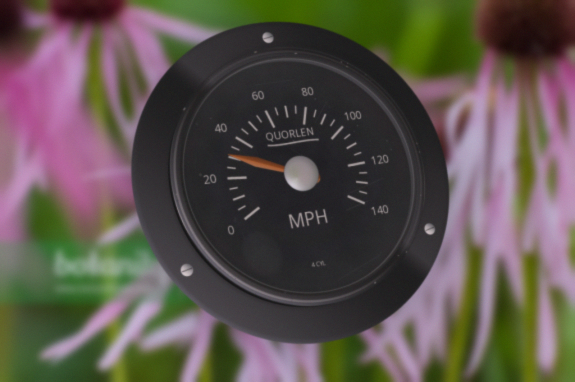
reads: 30
